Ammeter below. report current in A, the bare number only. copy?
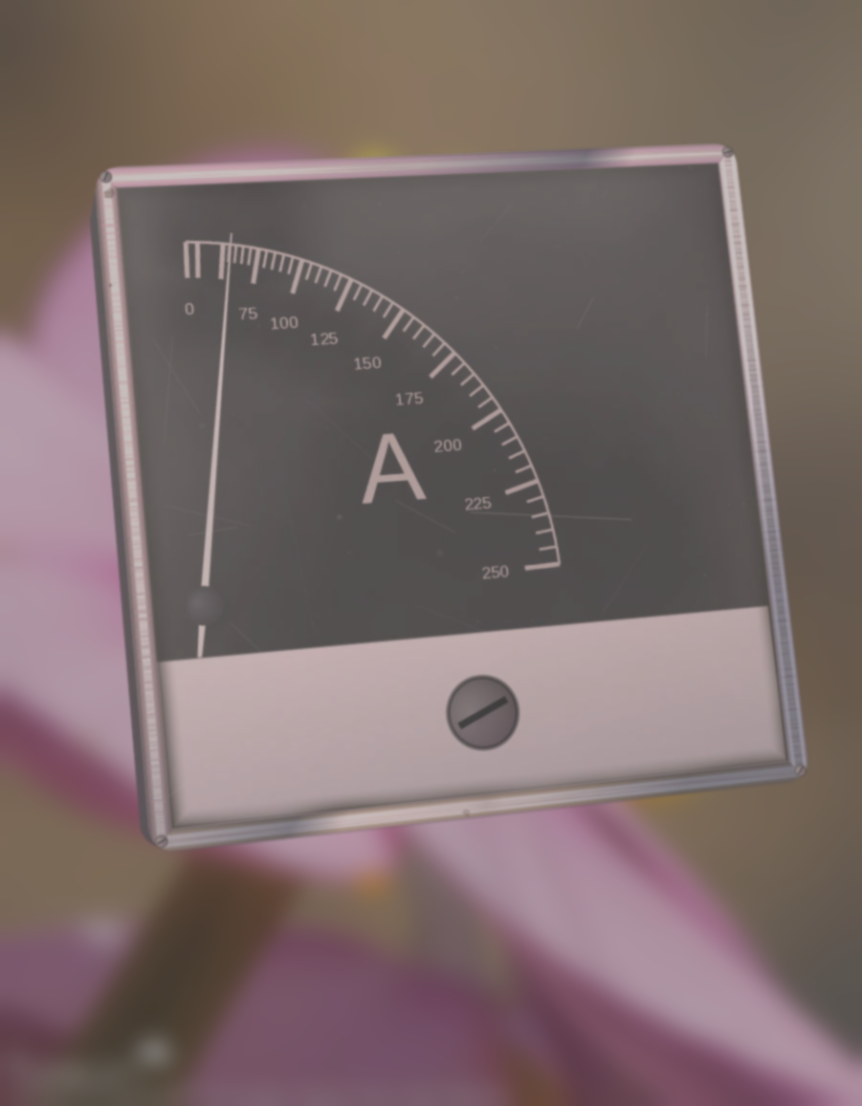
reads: 55
